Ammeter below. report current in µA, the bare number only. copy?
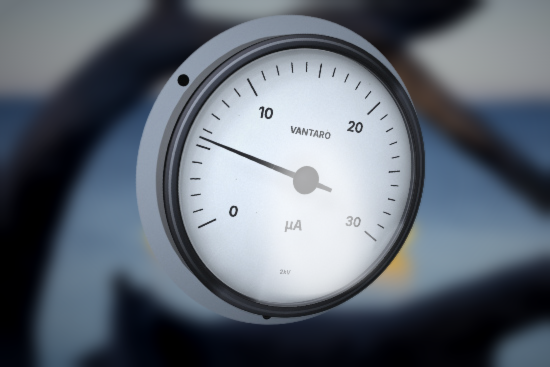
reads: 5.5
